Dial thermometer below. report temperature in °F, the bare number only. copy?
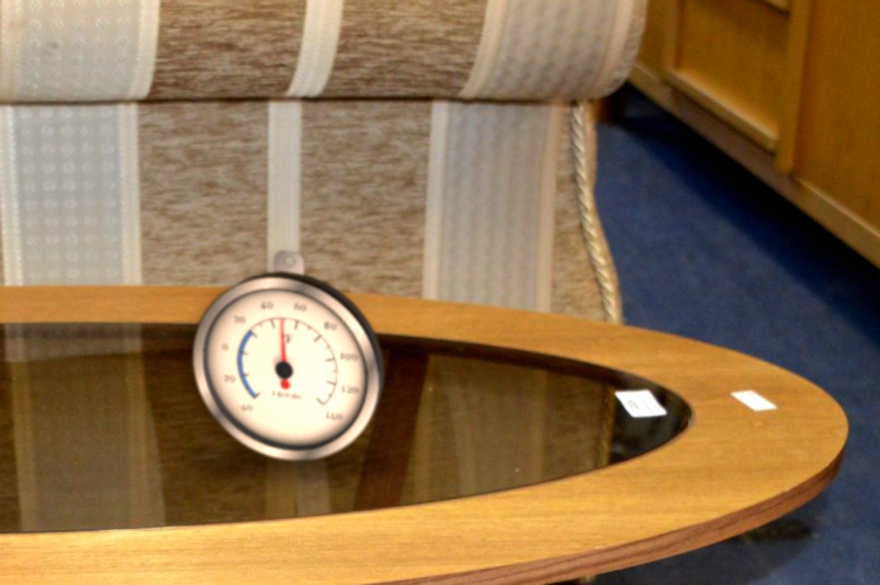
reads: 50
